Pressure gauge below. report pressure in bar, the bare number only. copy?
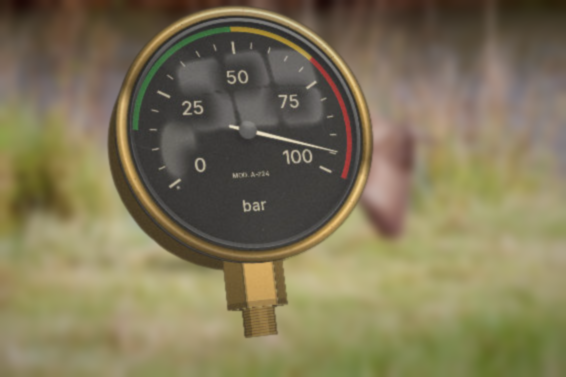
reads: 95
